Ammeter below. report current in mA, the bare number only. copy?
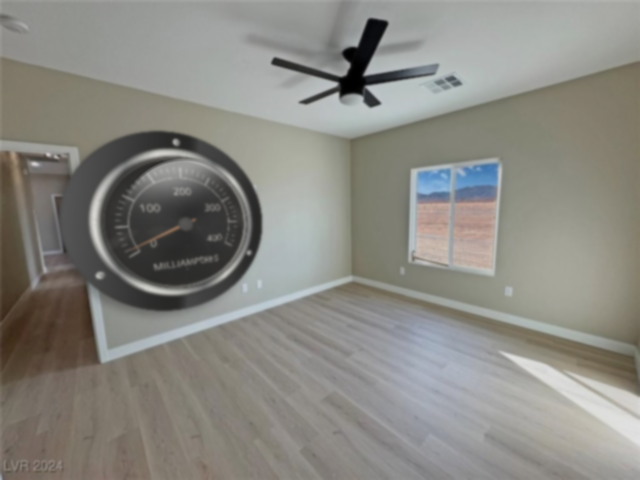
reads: 10
